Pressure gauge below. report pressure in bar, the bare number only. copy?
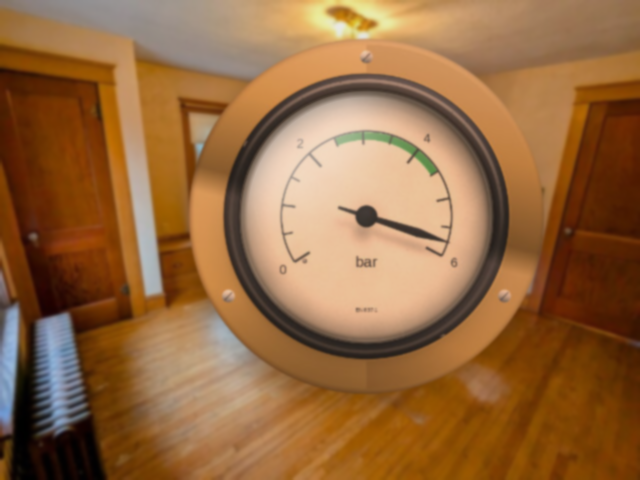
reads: 5.75
